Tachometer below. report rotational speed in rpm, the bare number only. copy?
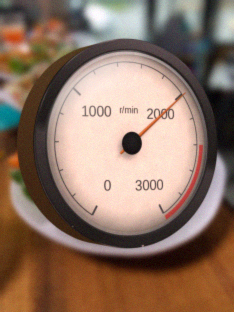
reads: 2000
